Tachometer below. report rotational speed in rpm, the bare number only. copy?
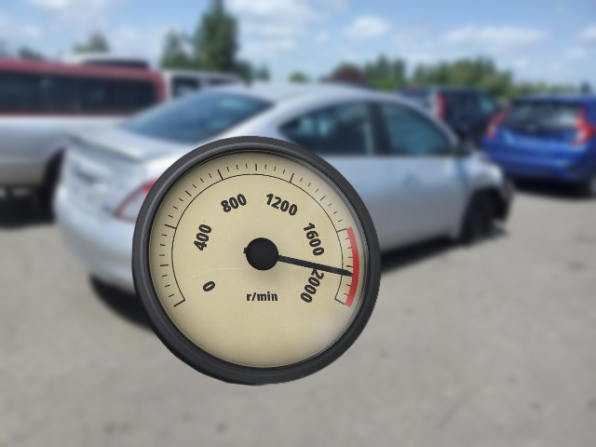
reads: 1850
